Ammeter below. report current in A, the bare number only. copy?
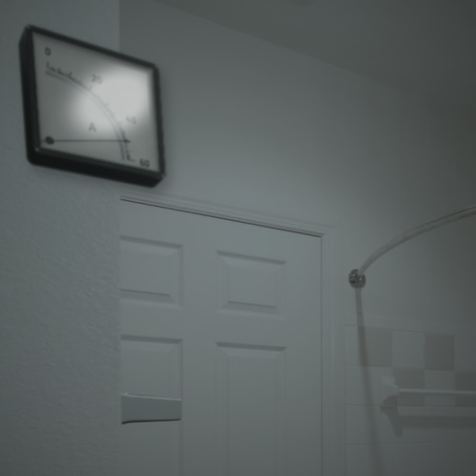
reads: 50
